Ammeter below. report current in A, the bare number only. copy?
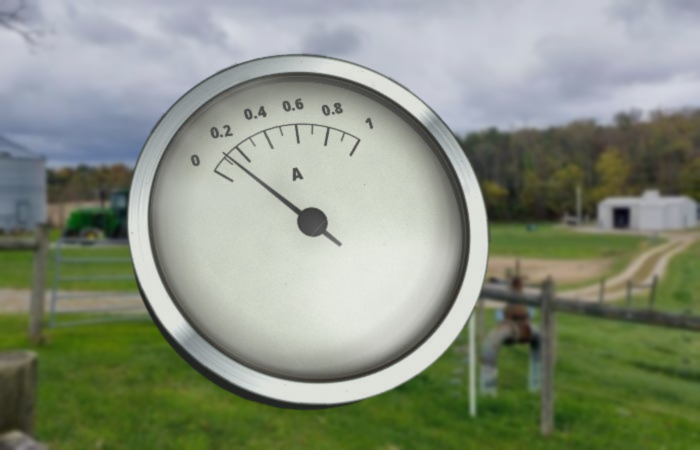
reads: 0.1
